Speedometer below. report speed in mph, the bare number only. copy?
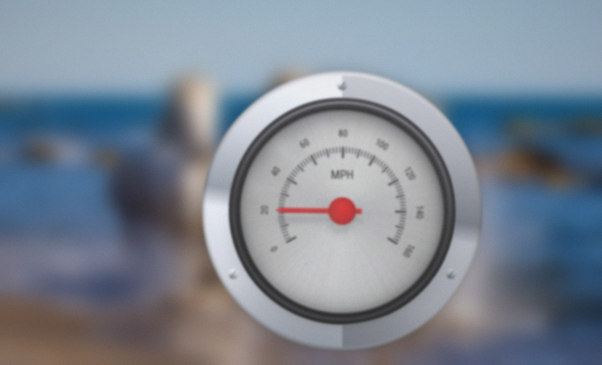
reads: 20
